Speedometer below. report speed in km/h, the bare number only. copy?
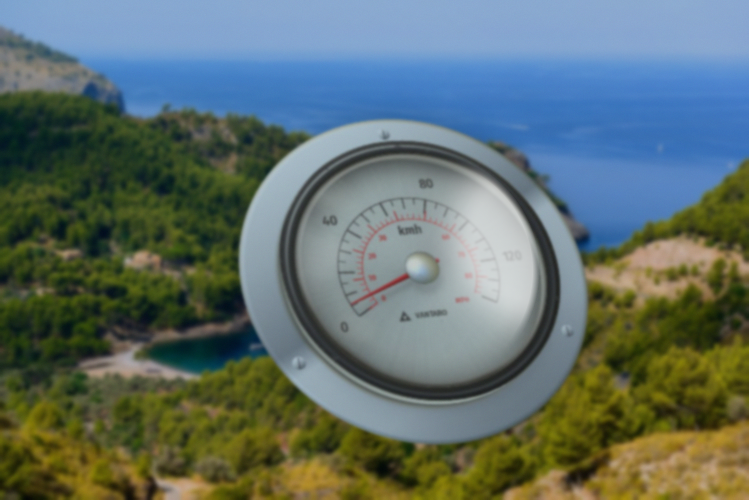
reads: 5
